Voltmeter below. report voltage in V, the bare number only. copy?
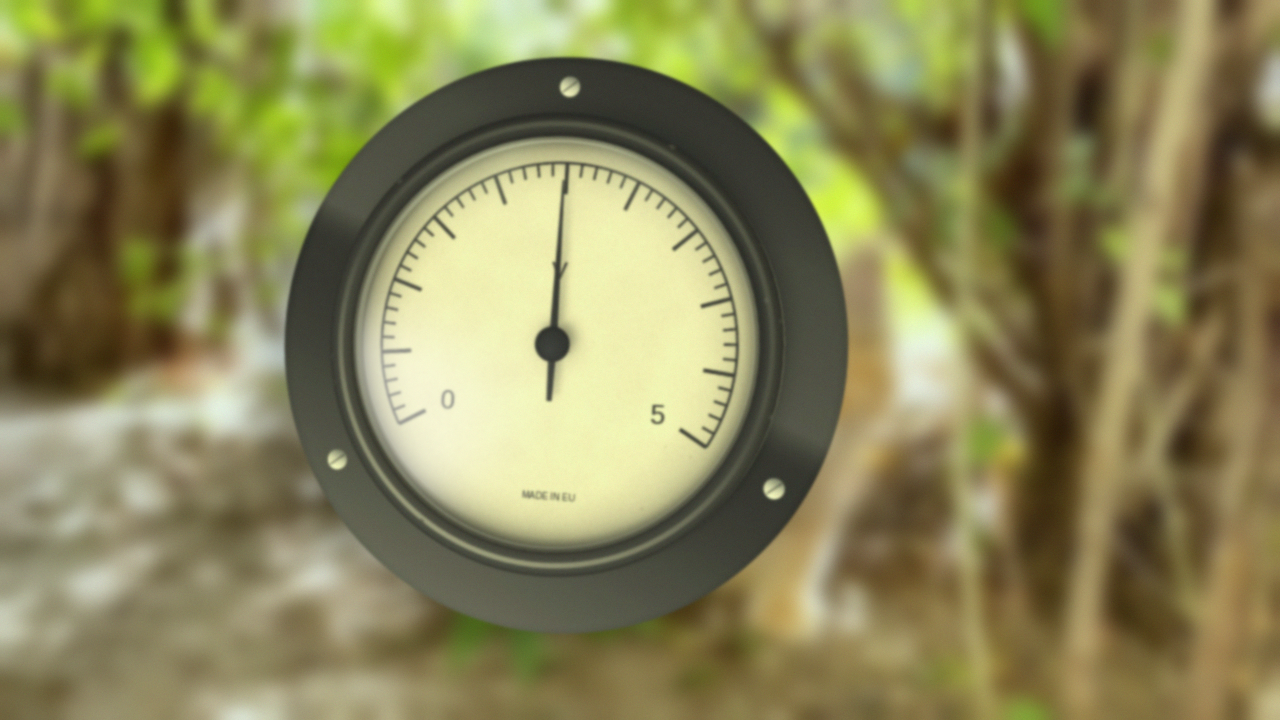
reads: 2.5
